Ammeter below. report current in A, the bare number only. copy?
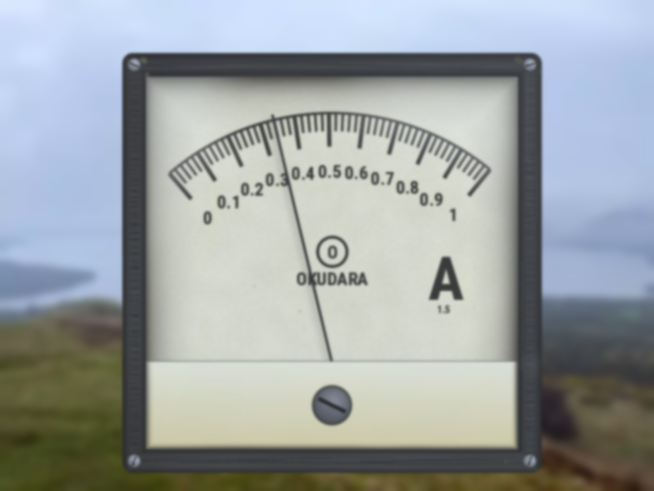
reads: 0.34
